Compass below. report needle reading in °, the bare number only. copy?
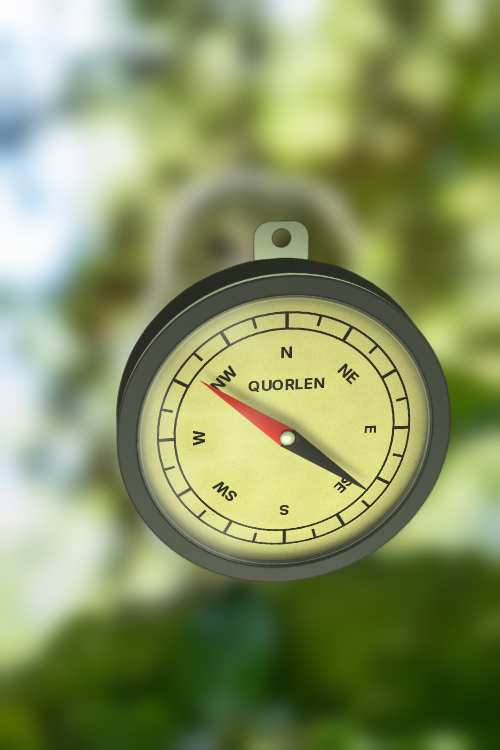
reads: 307.5
